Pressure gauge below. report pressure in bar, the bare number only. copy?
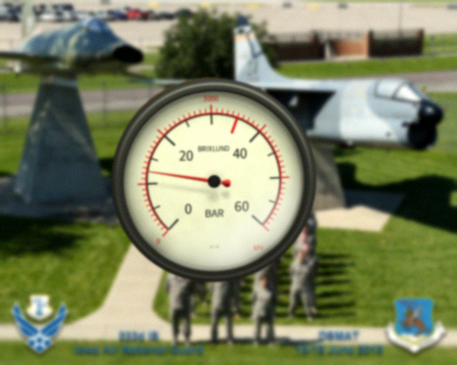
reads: 12.5
